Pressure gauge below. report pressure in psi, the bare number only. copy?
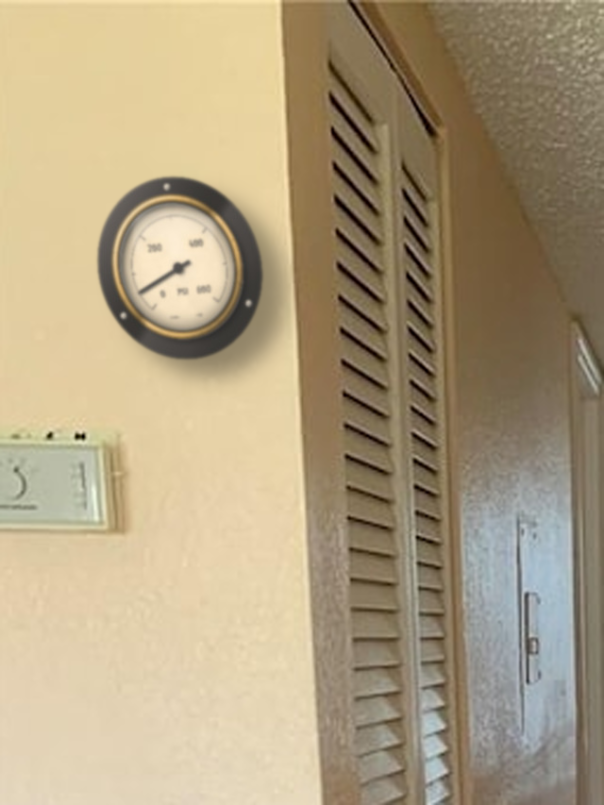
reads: 50
